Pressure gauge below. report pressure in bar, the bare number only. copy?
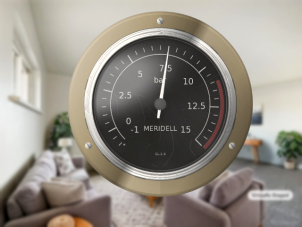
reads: 7.5
